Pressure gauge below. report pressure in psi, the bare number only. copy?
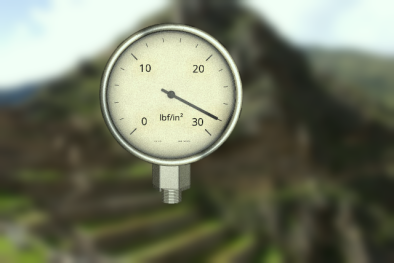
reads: 28
